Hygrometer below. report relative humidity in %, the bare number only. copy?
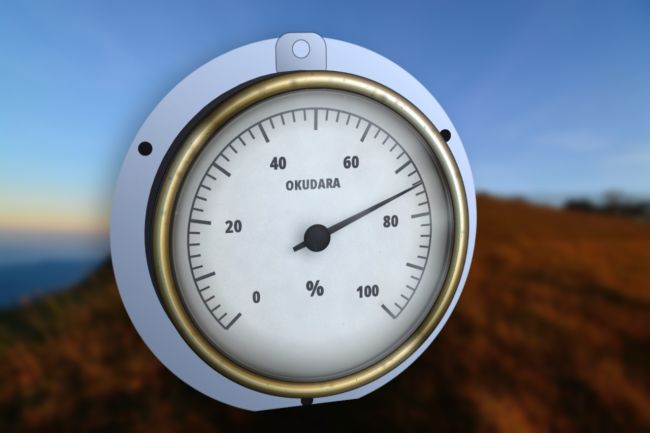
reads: 74
